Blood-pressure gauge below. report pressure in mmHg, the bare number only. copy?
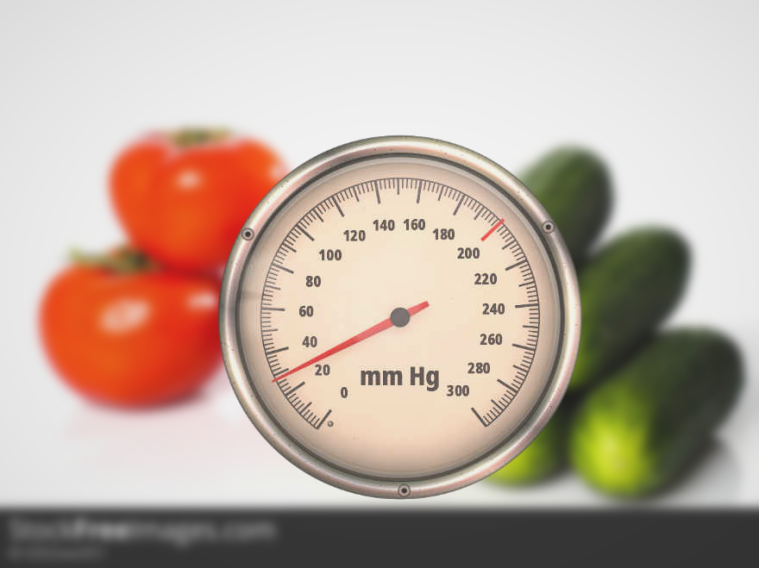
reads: 28
